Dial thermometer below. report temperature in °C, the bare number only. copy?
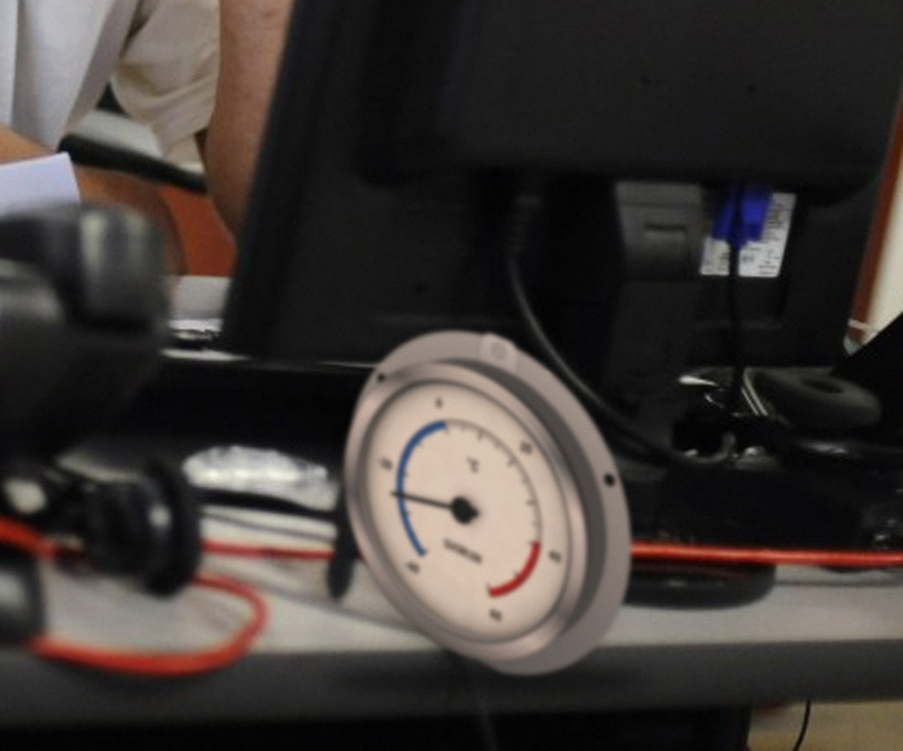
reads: -25
